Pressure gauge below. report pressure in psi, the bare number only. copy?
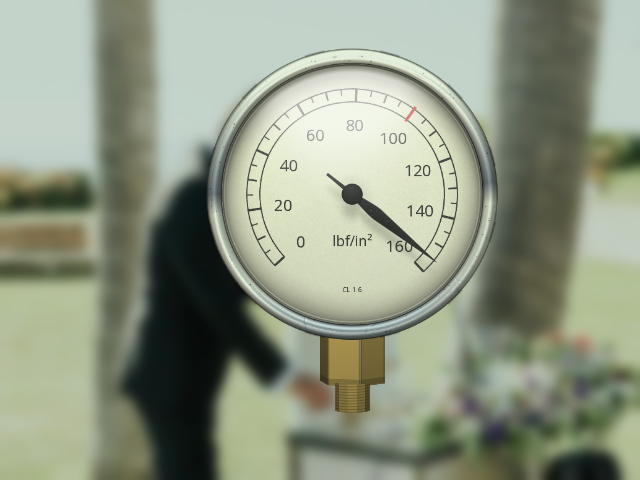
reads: 155
